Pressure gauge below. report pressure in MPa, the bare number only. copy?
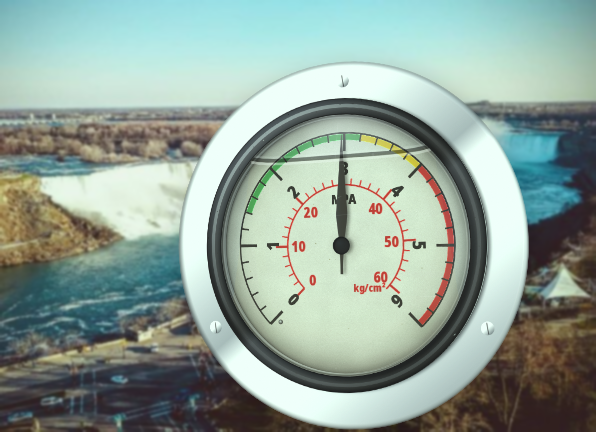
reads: 3
